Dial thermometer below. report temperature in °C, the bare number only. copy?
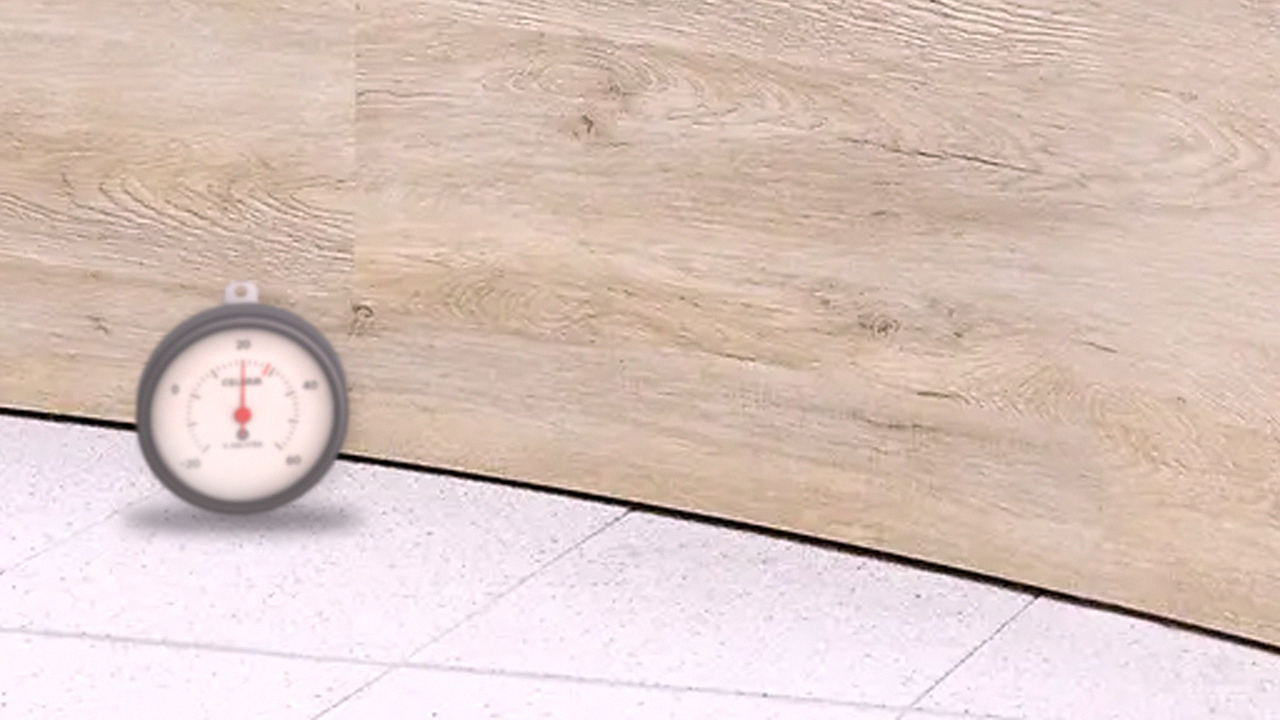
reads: 20
